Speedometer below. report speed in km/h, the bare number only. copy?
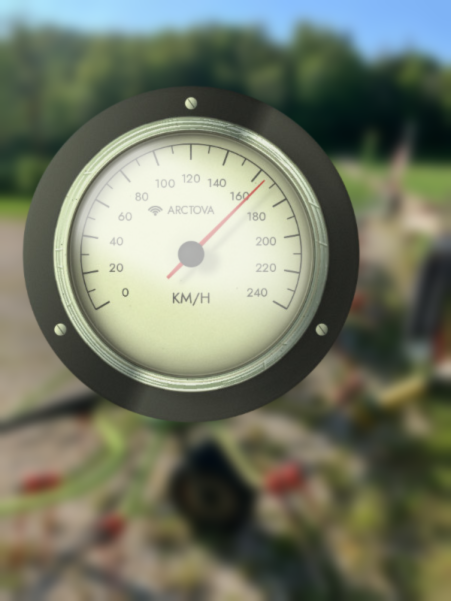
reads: 165
